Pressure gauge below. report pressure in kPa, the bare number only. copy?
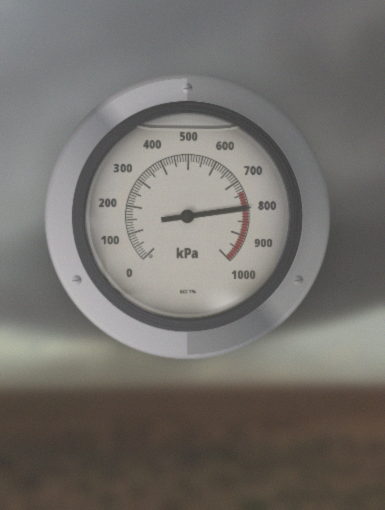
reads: 800
